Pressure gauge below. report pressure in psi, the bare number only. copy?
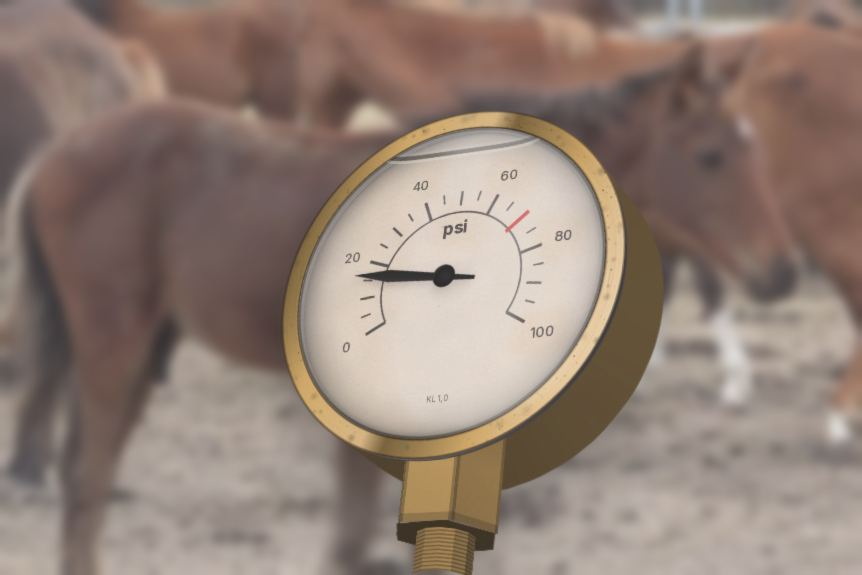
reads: 15
